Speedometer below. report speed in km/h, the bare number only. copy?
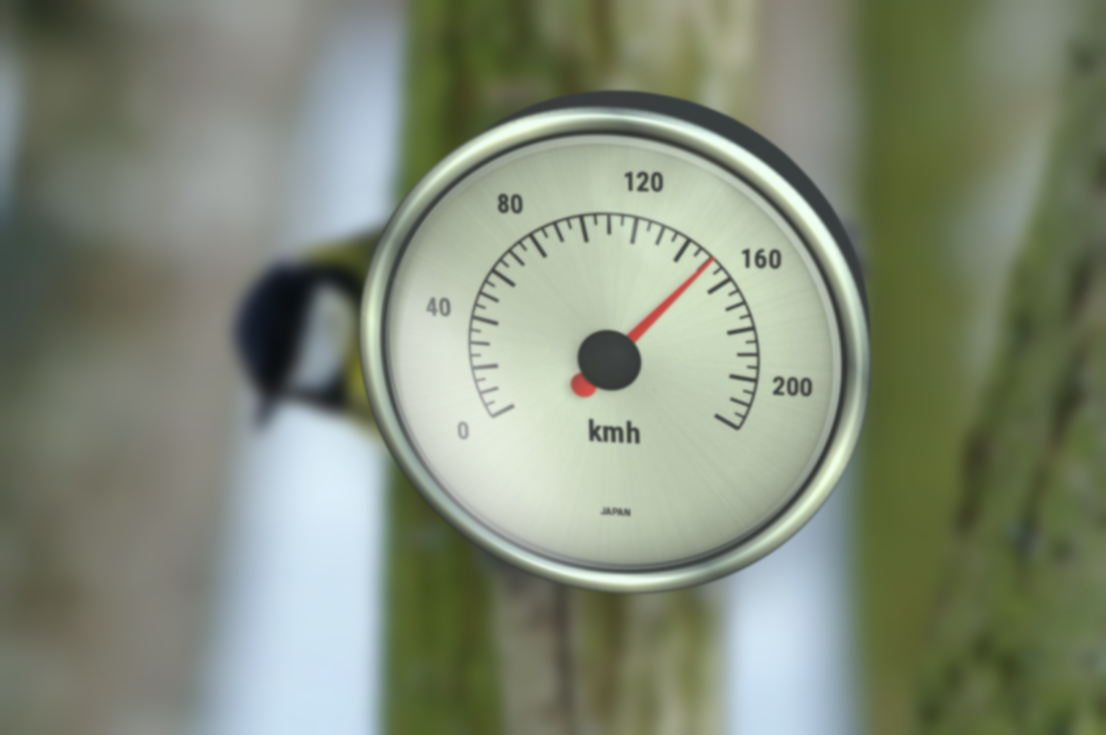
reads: 150
